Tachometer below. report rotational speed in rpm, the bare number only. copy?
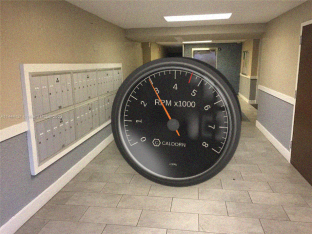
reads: 3000
